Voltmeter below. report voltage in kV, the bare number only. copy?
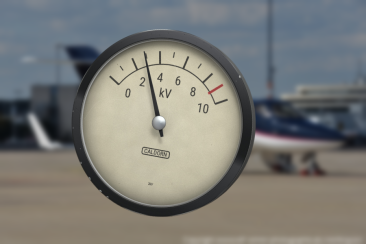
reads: 3
